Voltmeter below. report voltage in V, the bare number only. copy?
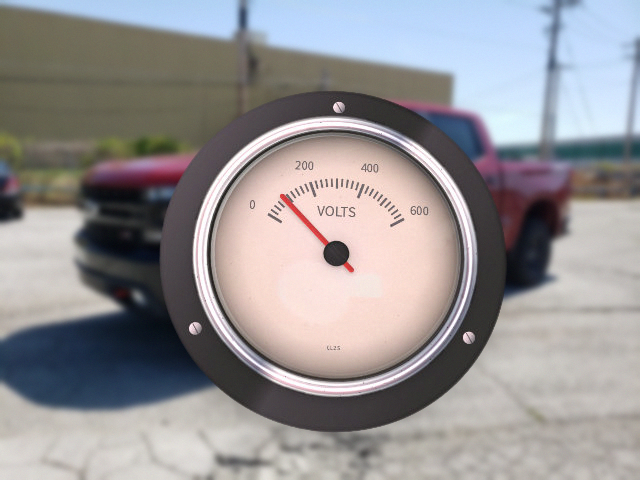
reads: 80
